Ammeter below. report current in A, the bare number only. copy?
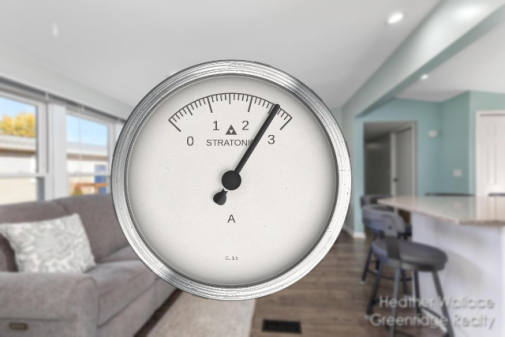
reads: 2.6
